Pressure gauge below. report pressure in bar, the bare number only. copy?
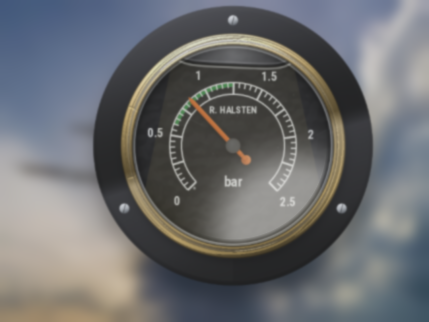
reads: 0.85
